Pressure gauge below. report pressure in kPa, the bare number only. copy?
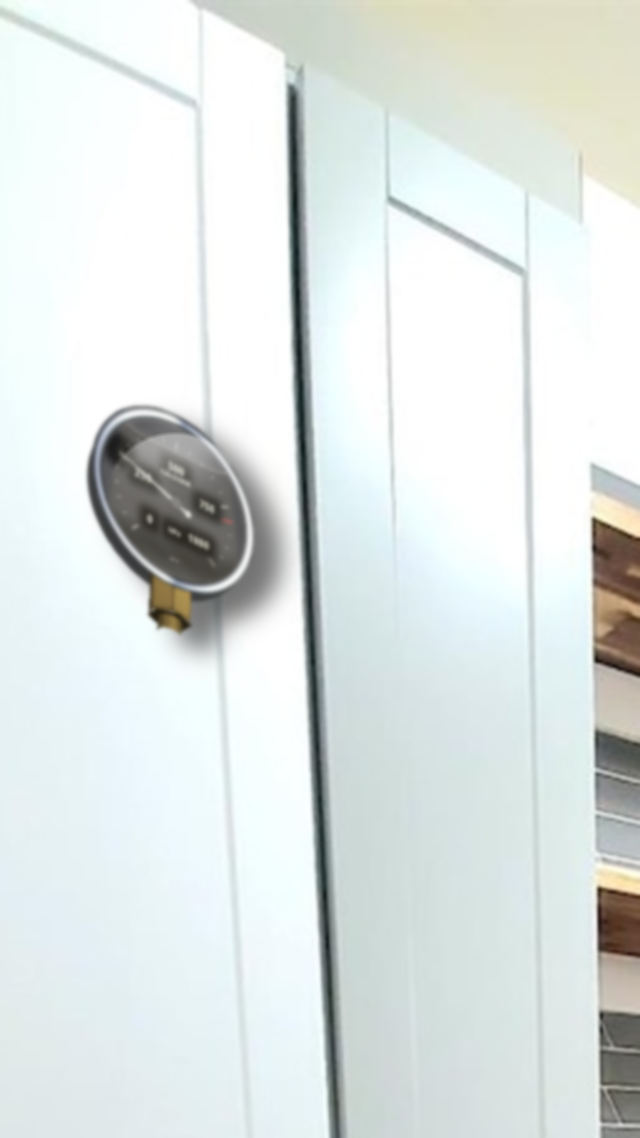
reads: 250
